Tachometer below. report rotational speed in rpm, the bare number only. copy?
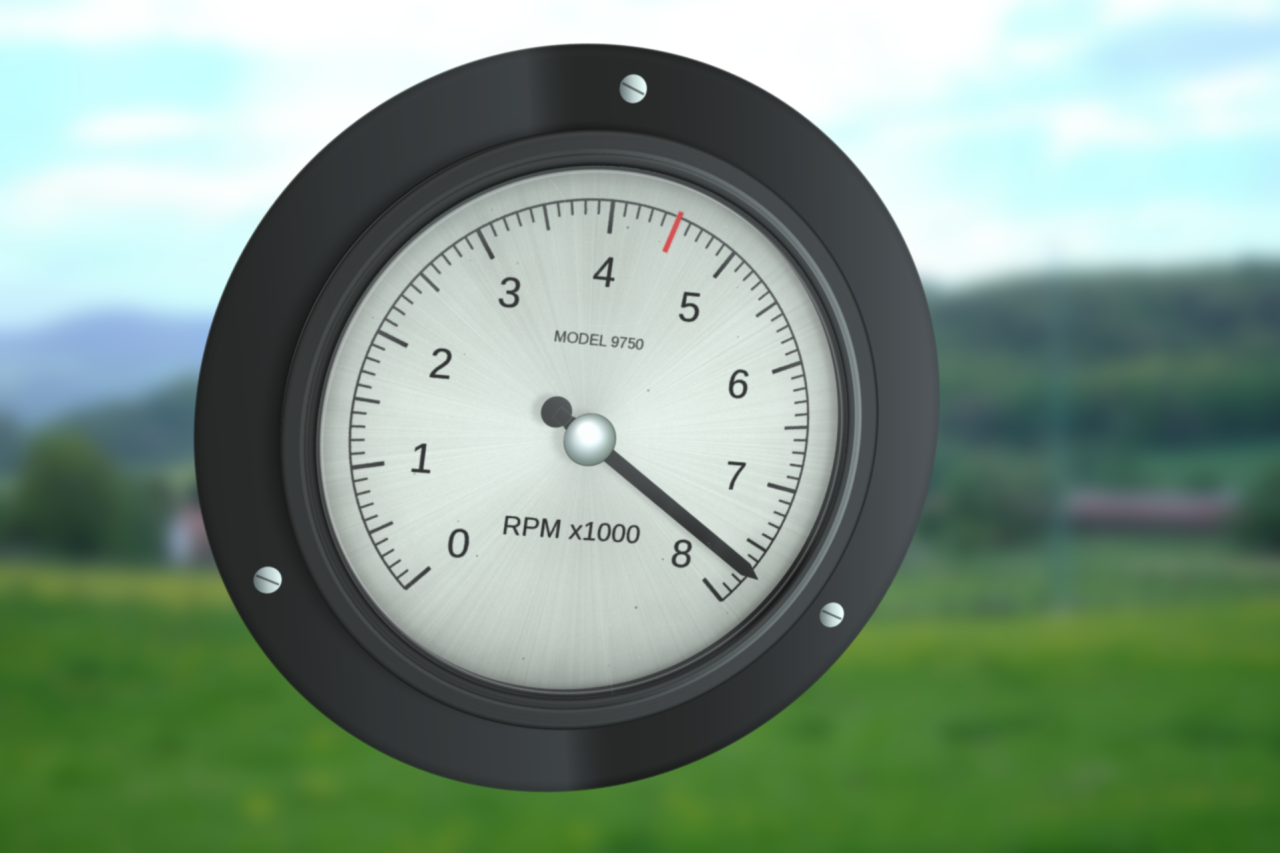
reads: 7700
